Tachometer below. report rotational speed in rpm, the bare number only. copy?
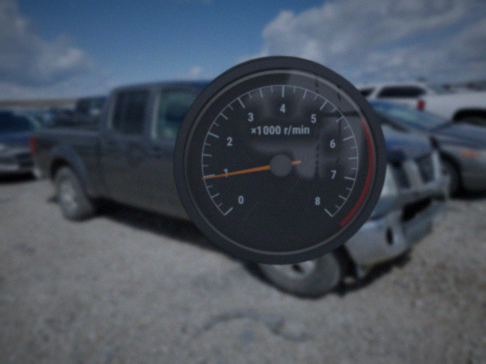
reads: 1000
